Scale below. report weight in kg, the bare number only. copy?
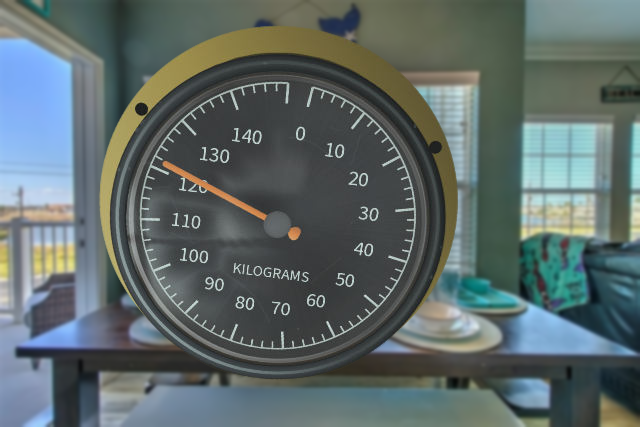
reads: 122
